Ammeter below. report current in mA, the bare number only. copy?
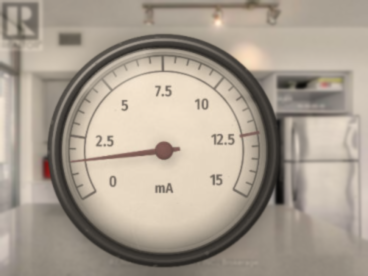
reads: 1.5
